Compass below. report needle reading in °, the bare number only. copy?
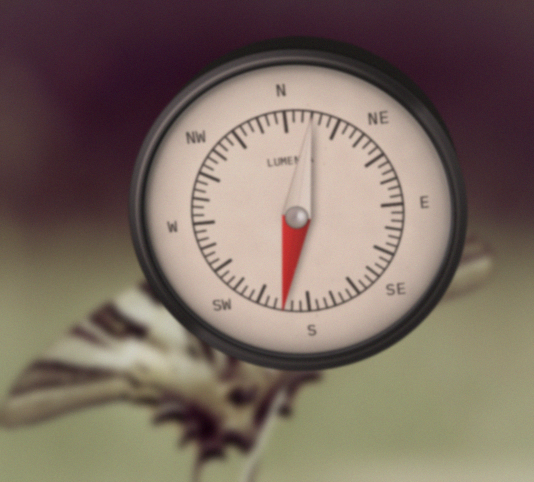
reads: 195
